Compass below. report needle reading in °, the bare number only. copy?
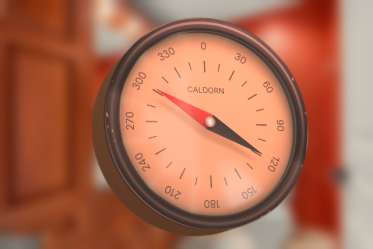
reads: 300
